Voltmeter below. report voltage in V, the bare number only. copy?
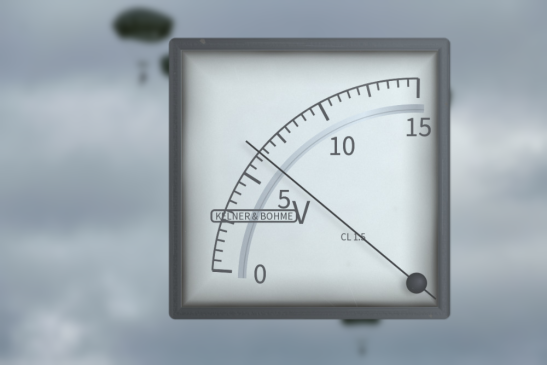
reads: 6.25
